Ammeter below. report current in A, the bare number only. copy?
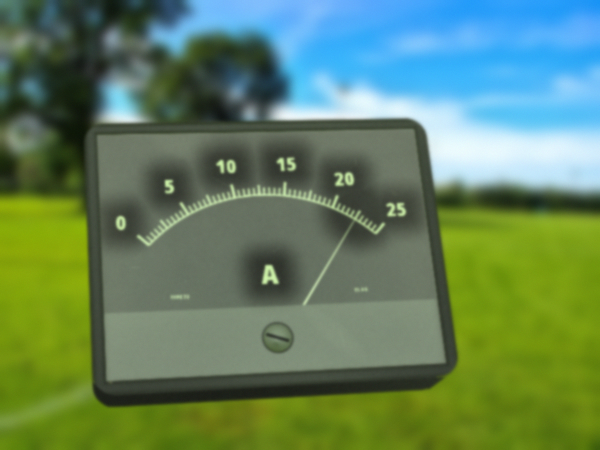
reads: 22.5
